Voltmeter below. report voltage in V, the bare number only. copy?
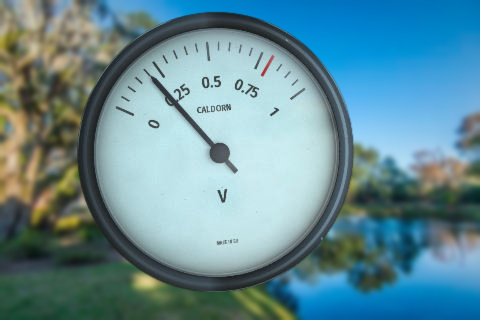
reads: 0.2
